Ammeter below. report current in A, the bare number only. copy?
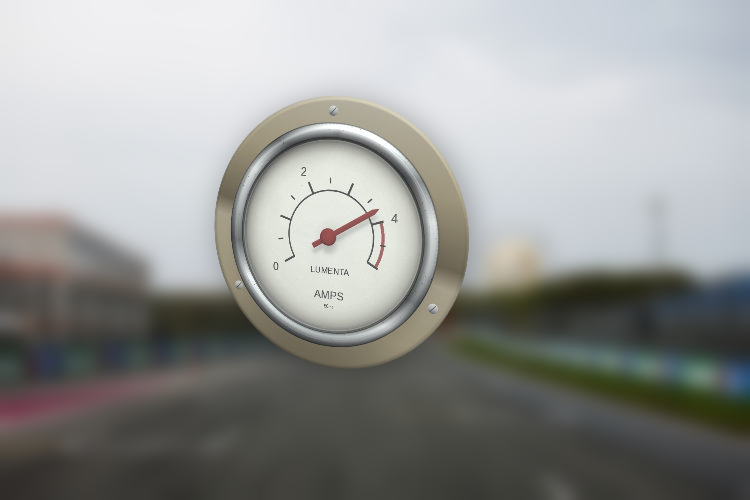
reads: 3.75
